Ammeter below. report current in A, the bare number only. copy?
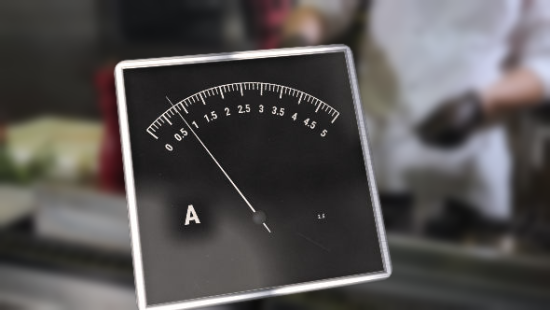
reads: 0.8
